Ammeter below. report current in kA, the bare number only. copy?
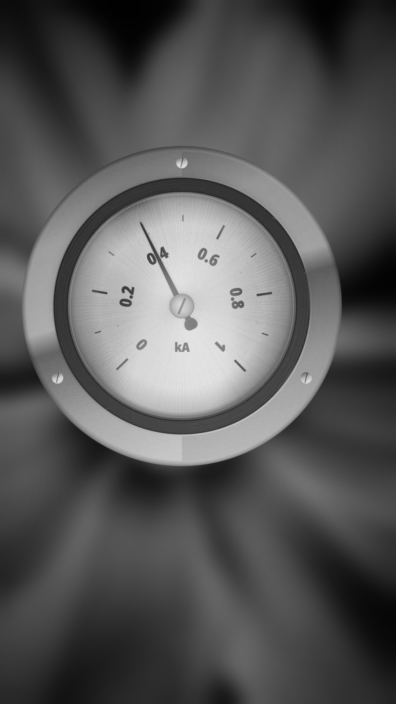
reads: 0.4
